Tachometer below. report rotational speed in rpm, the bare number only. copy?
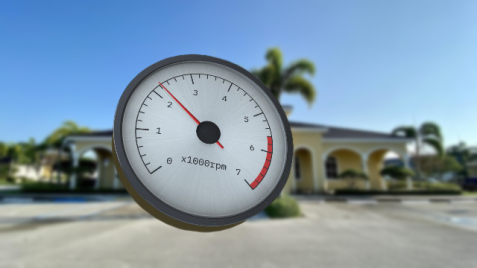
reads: 2200
